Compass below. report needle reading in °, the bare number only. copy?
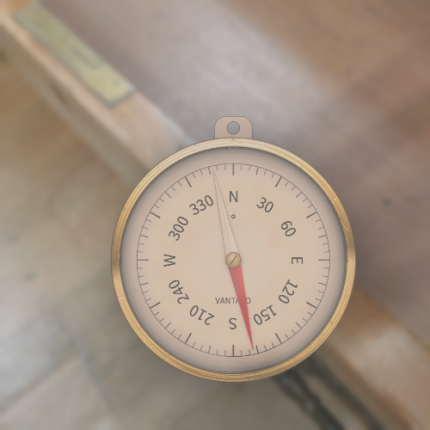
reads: 167.5
